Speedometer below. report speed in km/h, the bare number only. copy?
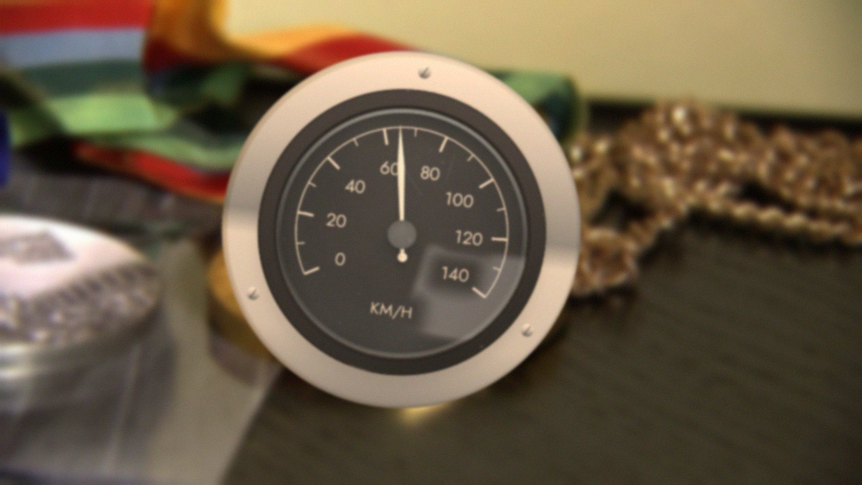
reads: 65
